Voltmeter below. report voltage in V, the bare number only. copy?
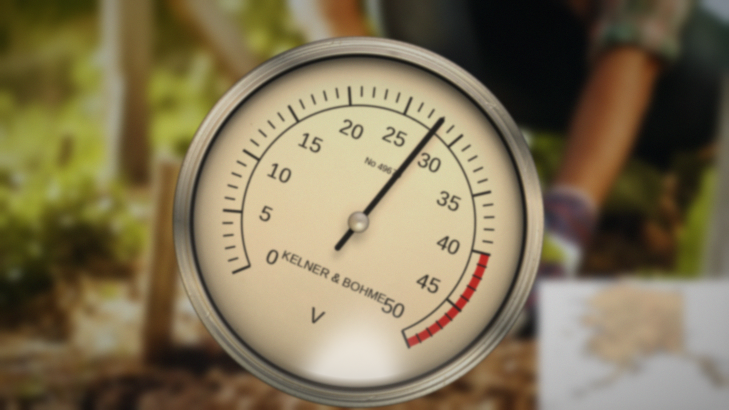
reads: 28
